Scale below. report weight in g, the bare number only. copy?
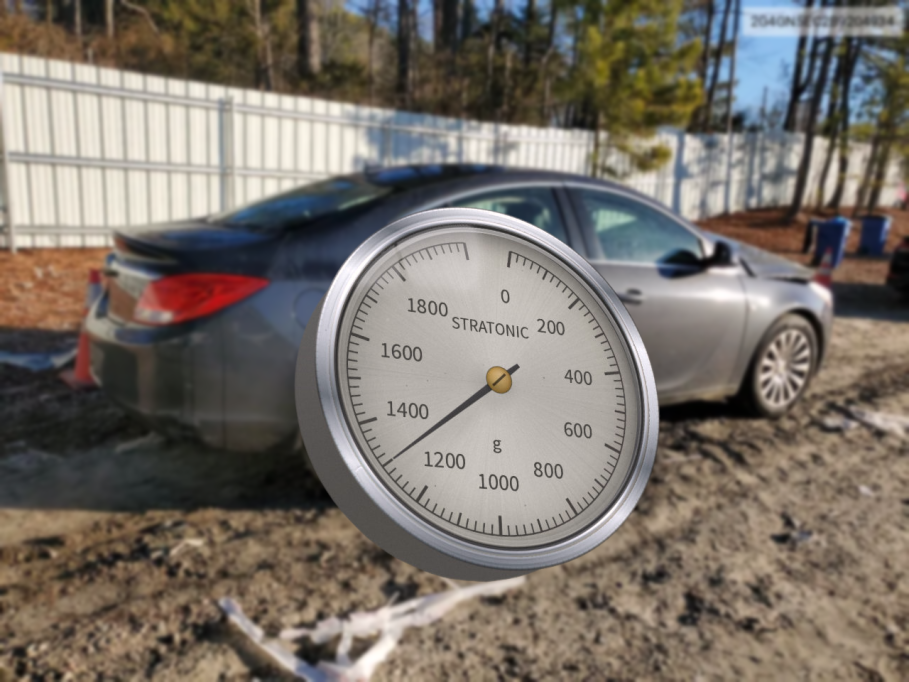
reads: 1300
